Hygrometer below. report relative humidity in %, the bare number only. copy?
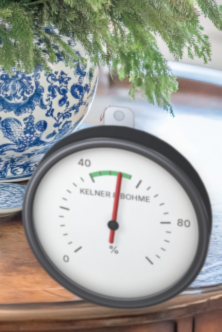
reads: 52
